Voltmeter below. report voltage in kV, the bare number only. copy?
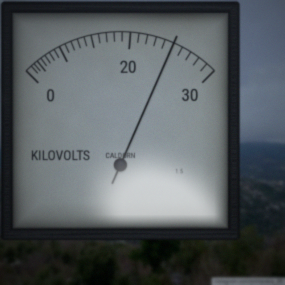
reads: 25
